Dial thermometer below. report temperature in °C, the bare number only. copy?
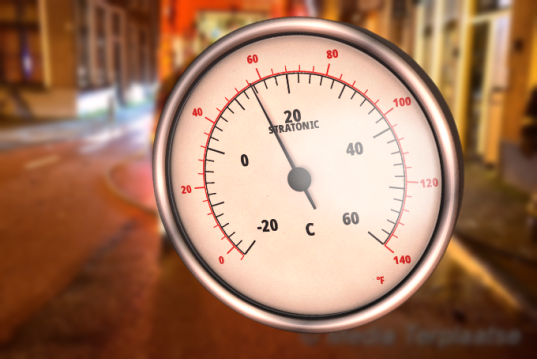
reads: 14
